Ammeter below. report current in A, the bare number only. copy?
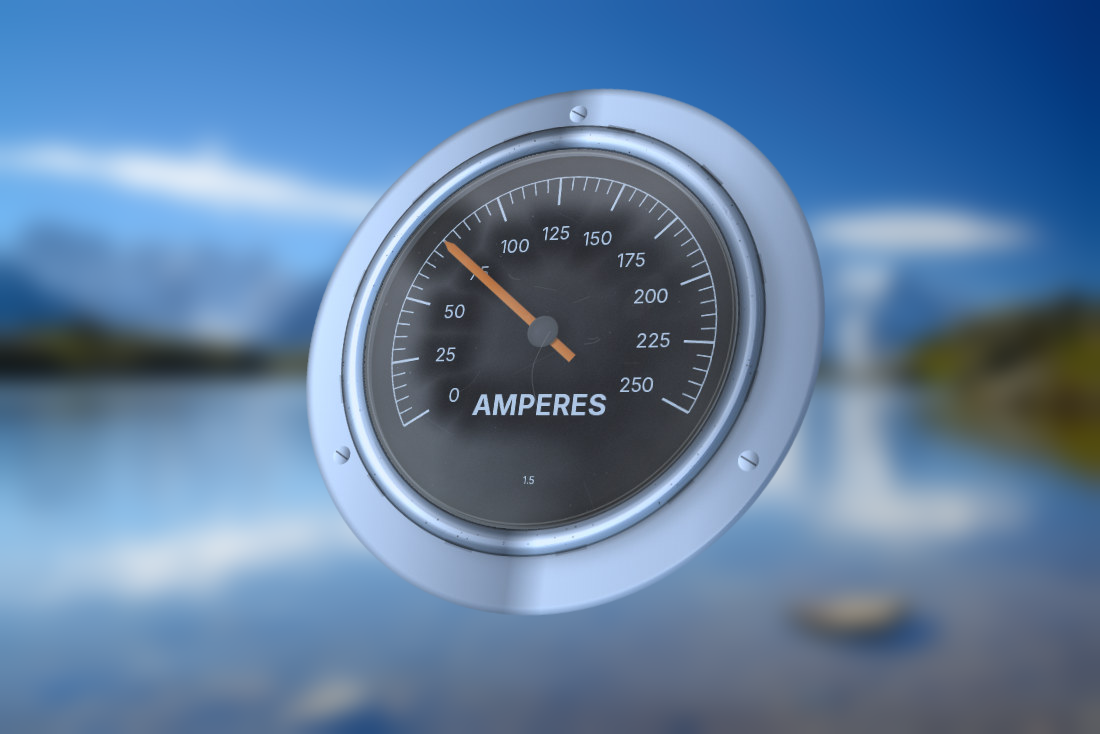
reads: 75
